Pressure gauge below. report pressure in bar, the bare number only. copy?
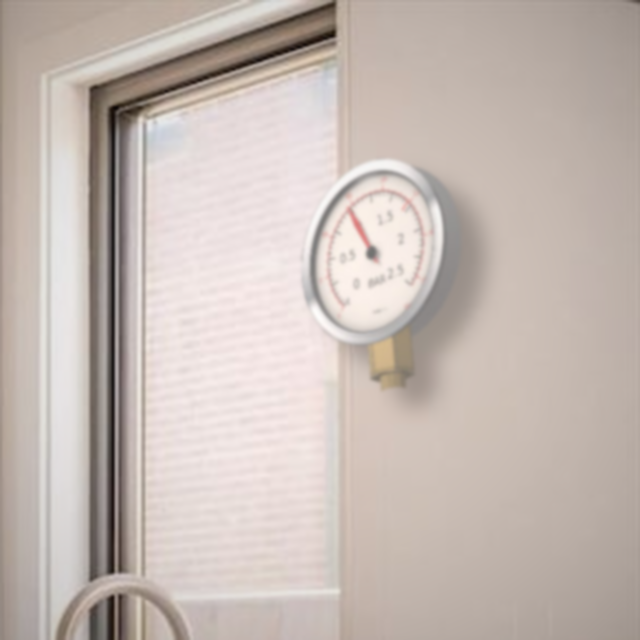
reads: 1
